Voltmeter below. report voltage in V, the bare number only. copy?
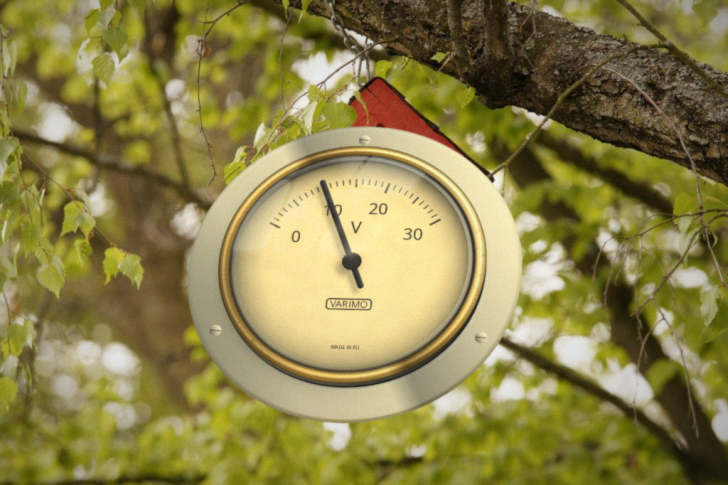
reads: 10
